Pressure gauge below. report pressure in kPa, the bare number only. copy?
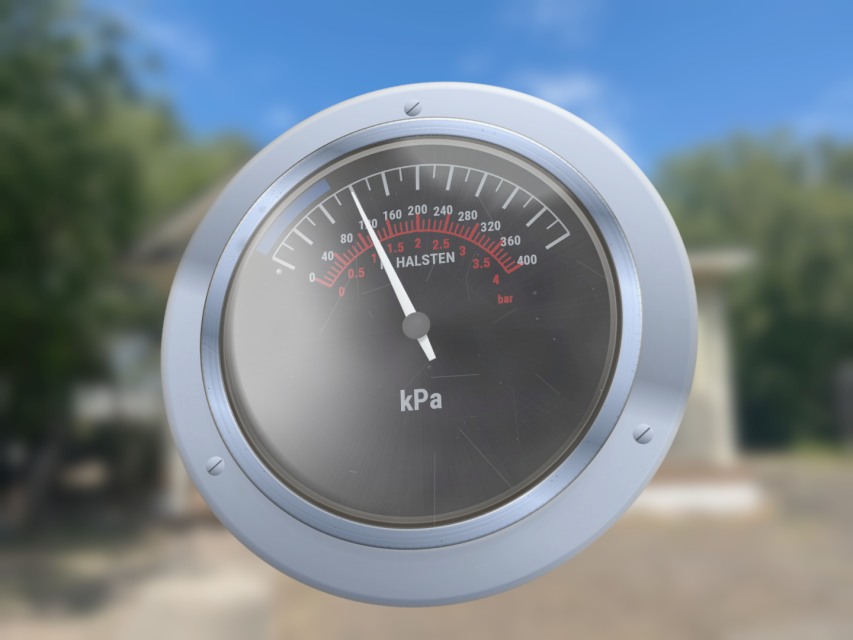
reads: 120
